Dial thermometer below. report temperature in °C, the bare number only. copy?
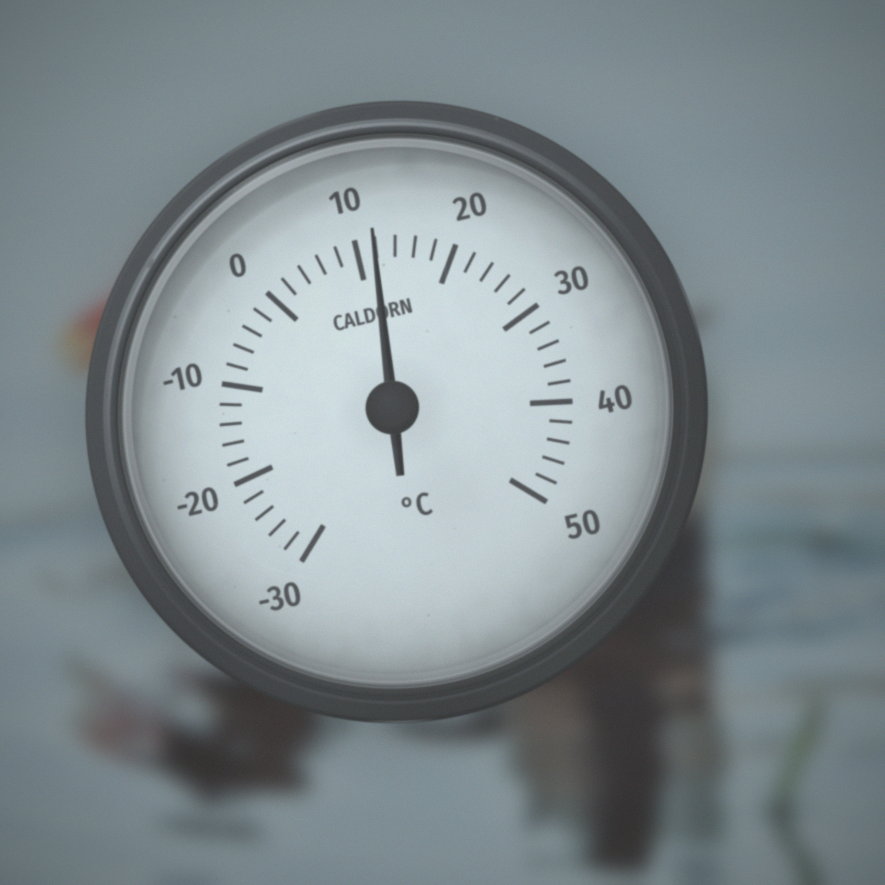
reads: 12
